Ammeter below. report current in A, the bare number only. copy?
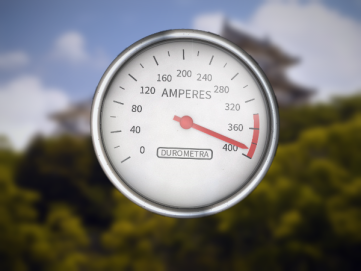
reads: 390
